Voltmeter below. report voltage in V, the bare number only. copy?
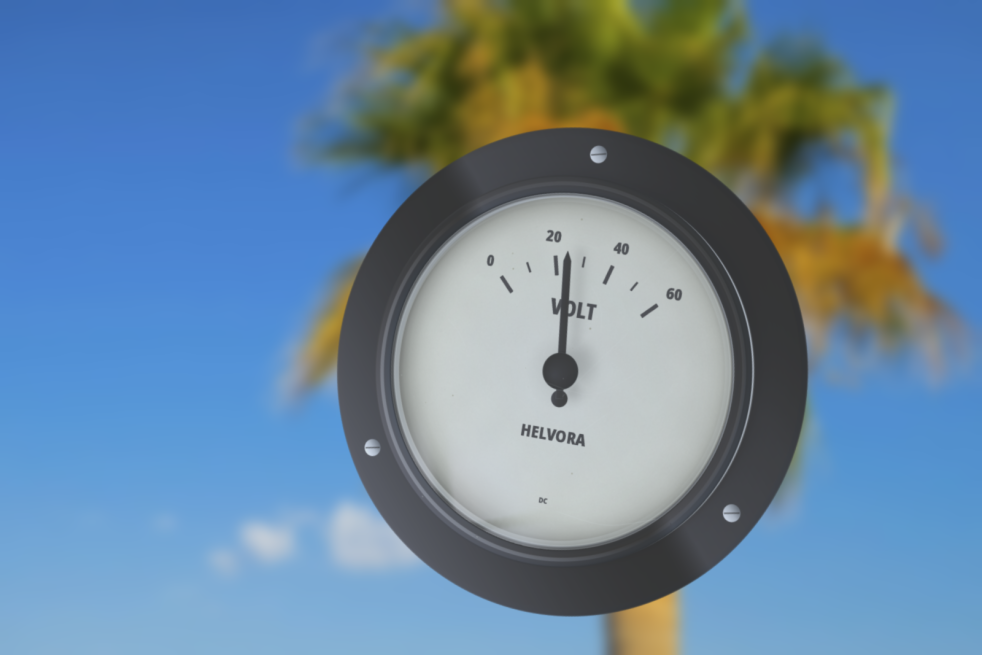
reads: 25
